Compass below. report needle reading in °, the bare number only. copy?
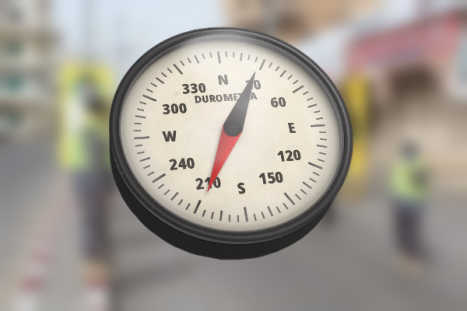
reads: 207.5
